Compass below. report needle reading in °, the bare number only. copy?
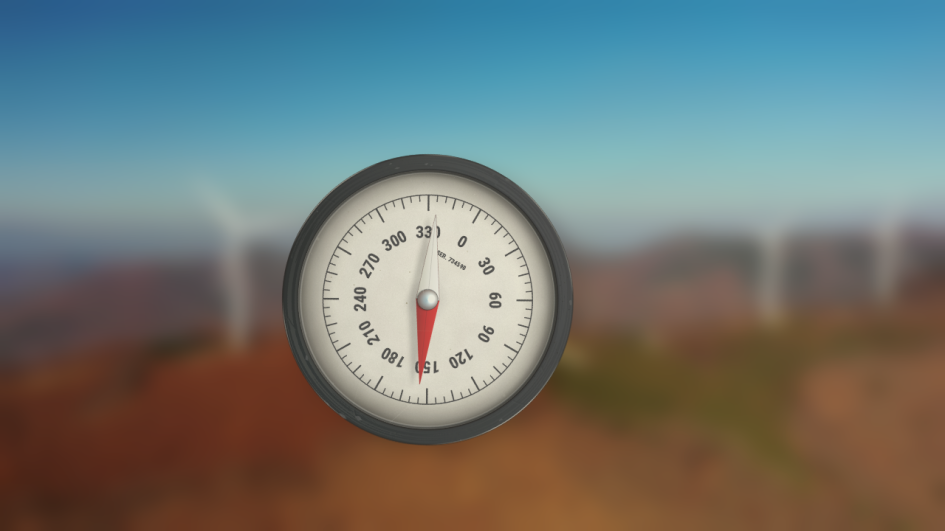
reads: 155
